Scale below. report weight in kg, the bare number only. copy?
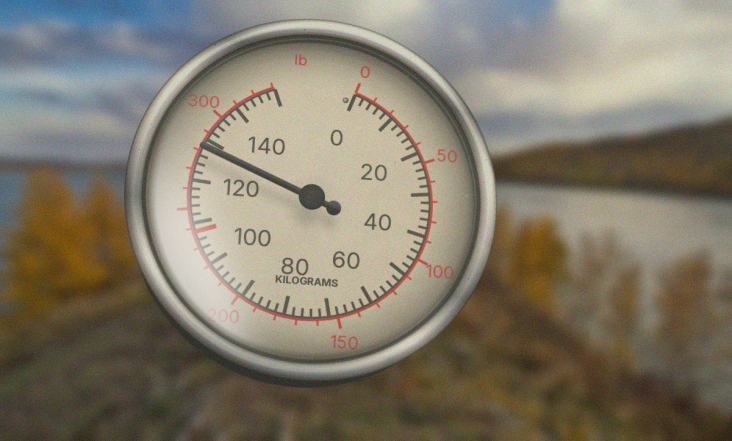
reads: 128
